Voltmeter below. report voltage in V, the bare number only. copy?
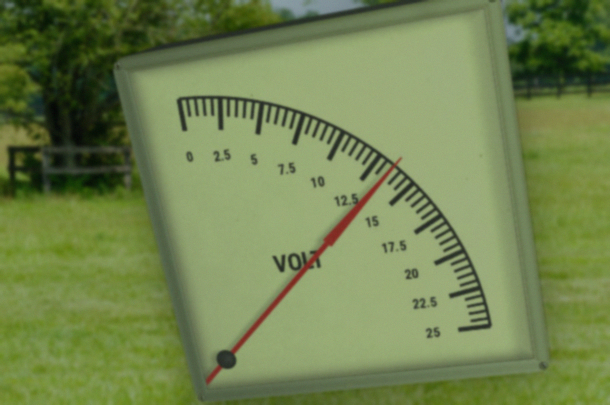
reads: 13.5
